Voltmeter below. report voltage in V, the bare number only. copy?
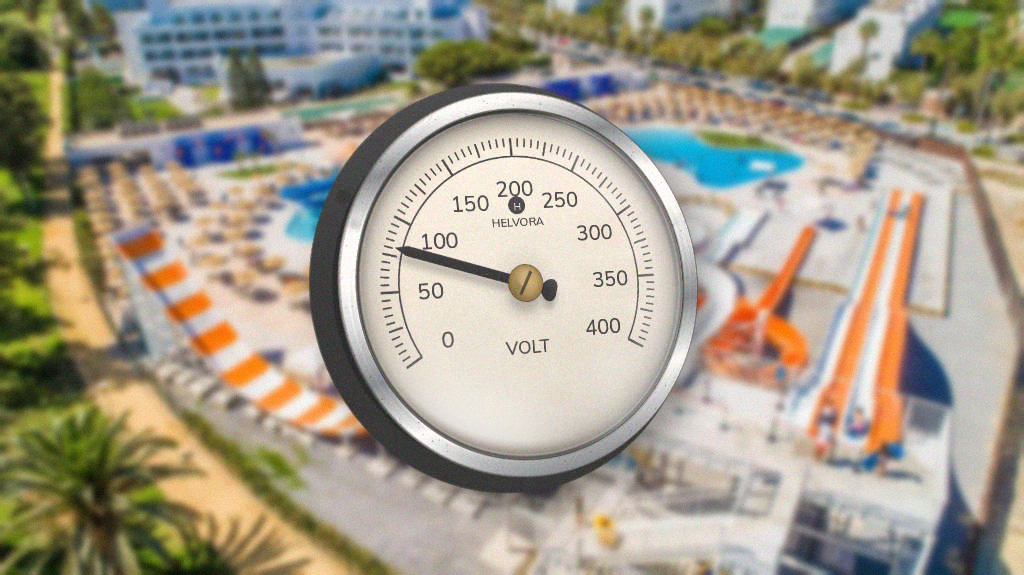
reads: 80
